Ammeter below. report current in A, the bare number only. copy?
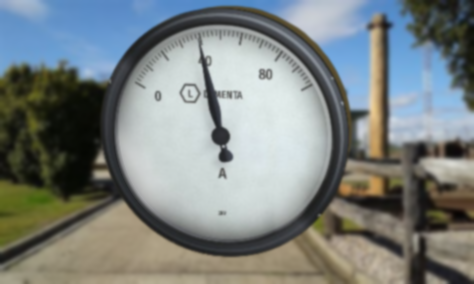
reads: 40
